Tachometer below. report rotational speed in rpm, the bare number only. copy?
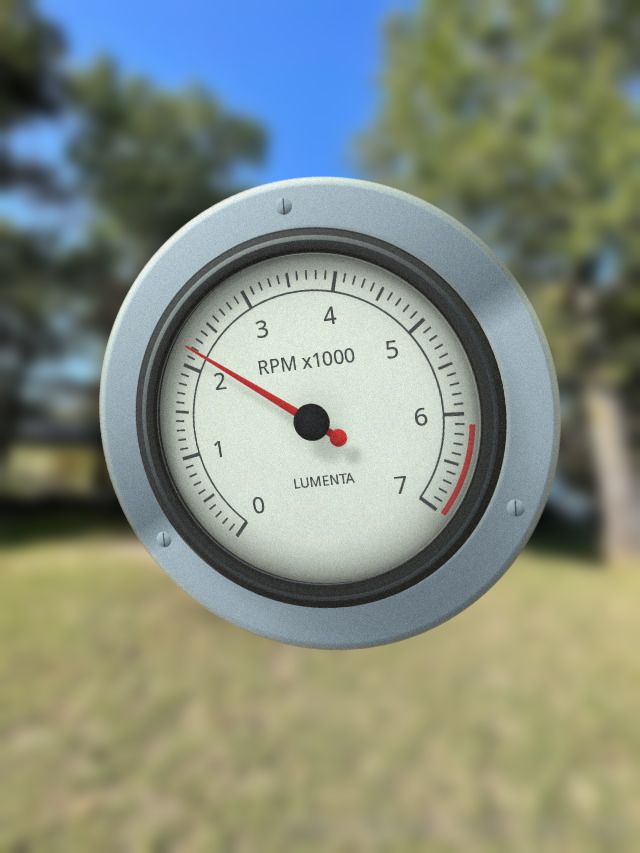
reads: 2200
